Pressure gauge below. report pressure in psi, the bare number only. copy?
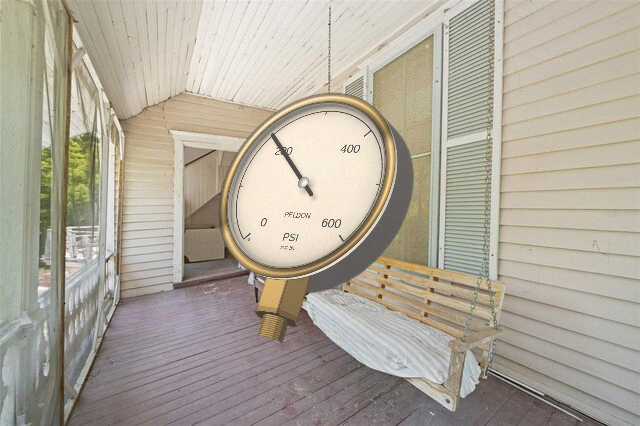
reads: 200
